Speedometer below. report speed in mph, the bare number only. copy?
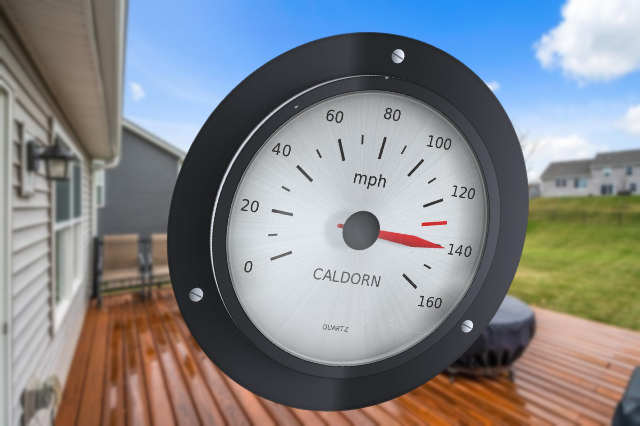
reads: 140
